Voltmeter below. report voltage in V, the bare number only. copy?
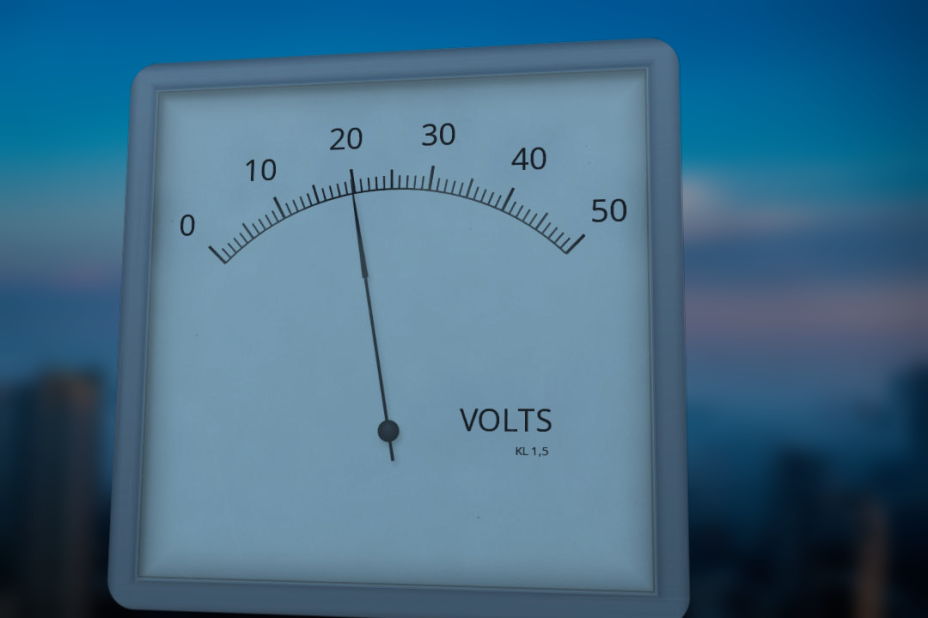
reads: 20
